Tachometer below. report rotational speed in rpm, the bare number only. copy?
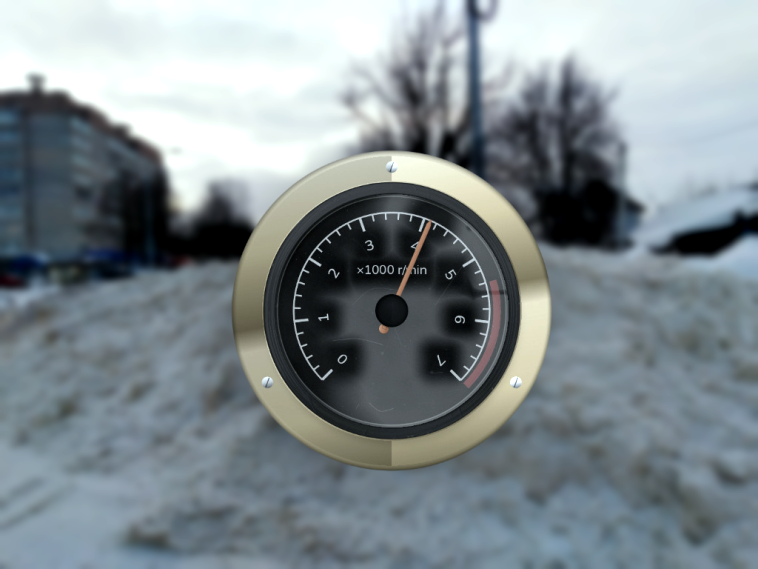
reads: 4100
